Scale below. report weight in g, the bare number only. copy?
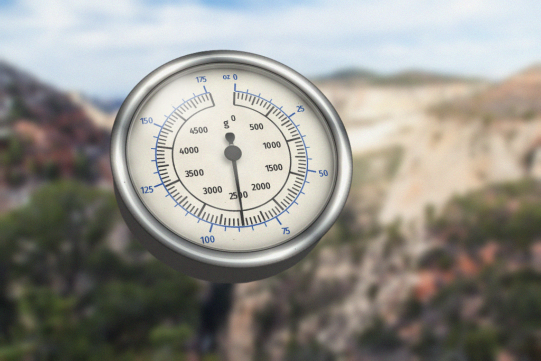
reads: 2500
